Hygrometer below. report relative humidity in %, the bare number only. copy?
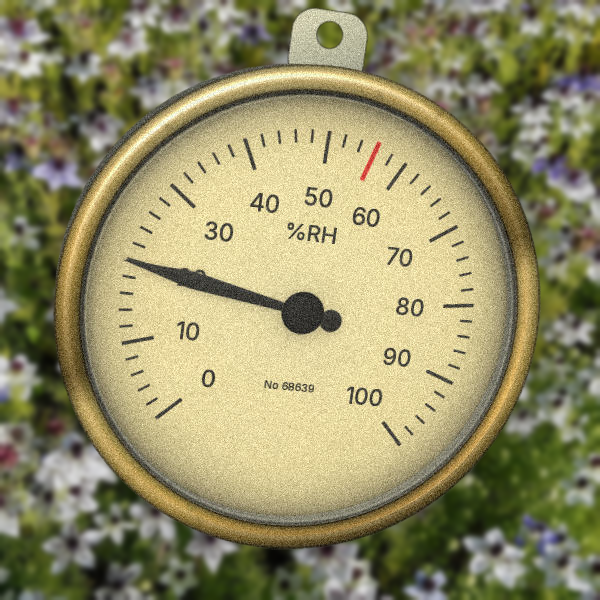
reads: 20
